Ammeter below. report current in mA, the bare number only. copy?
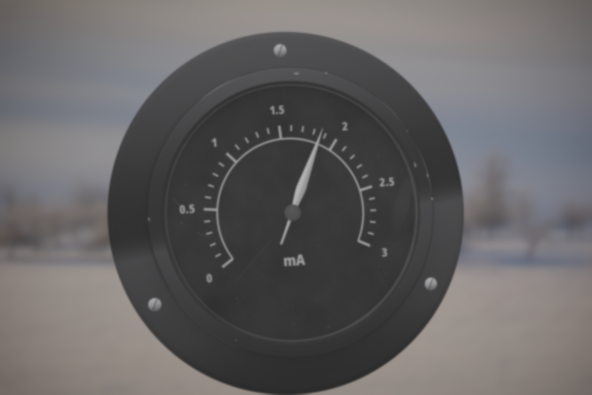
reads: 1.85
